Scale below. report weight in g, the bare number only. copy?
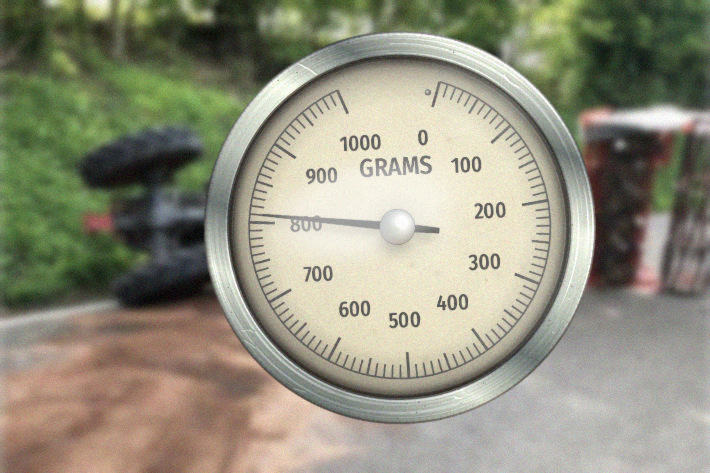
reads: 810
